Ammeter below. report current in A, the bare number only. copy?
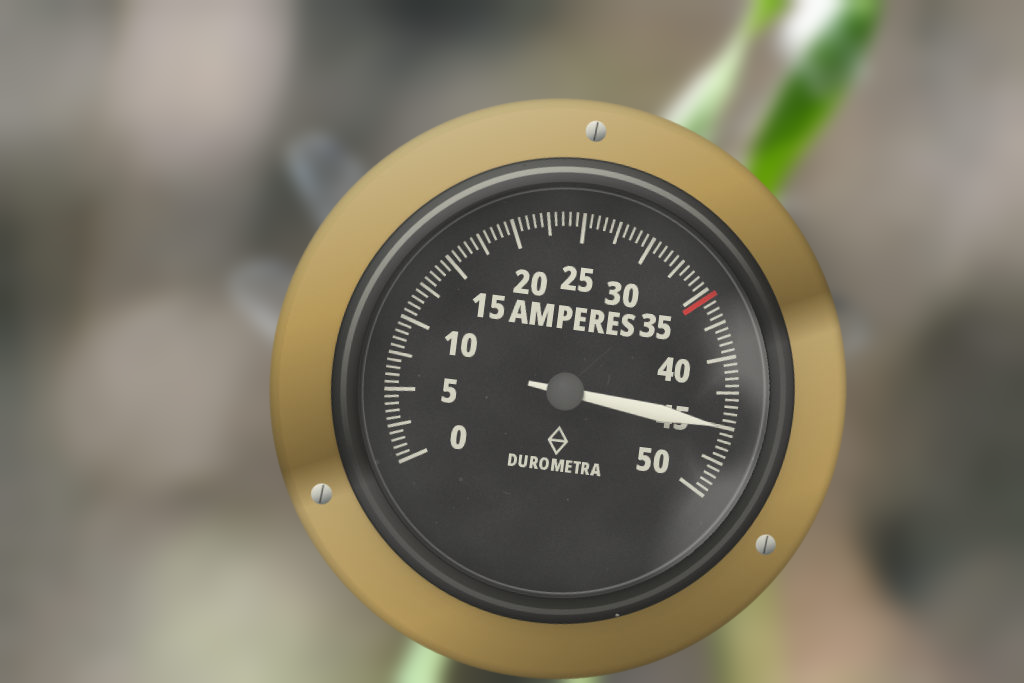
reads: 45
